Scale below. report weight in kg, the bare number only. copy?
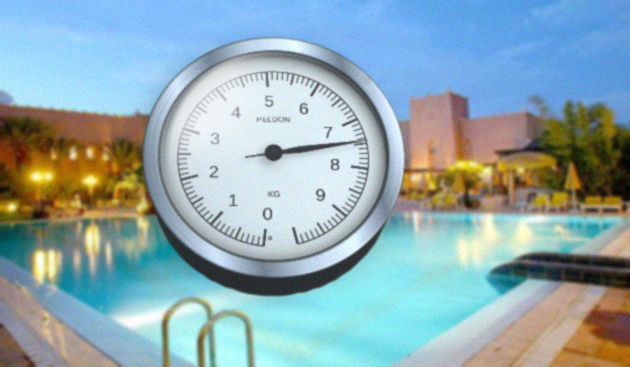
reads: 7.5
